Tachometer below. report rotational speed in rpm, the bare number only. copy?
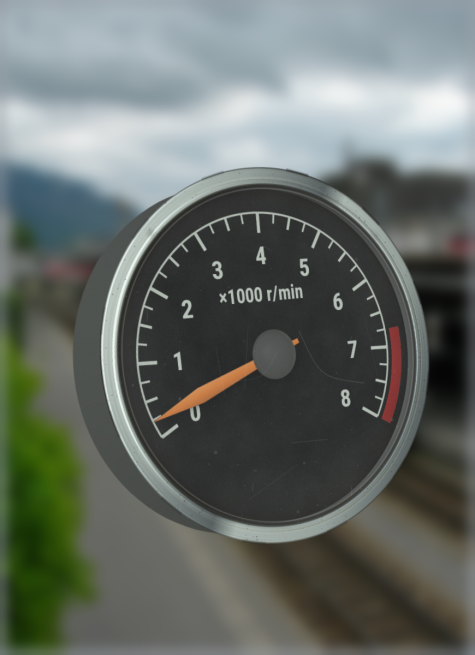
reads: 250
